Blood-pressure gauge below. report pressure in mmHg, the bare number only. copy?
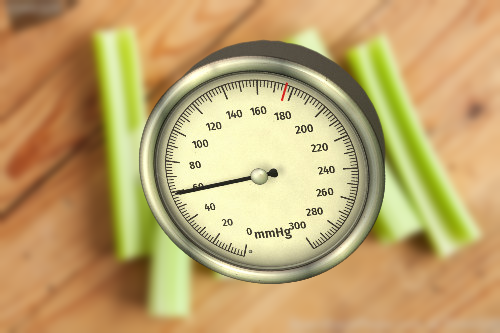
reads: 60
